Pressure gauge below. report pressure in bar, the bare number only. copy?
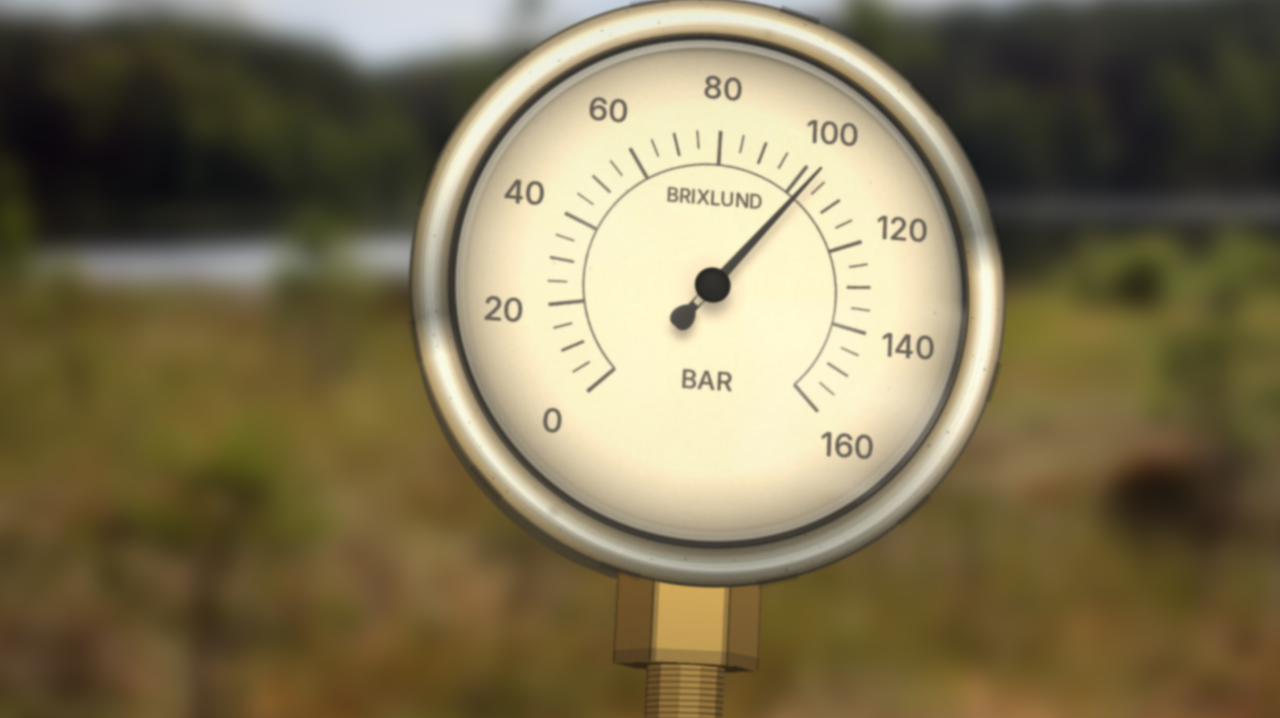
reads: 102.5
